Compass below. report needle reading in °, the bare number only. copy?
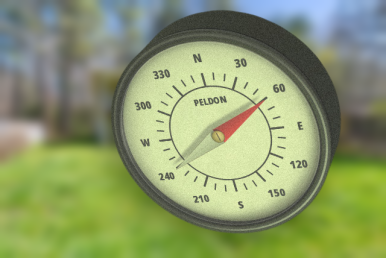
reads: 60
